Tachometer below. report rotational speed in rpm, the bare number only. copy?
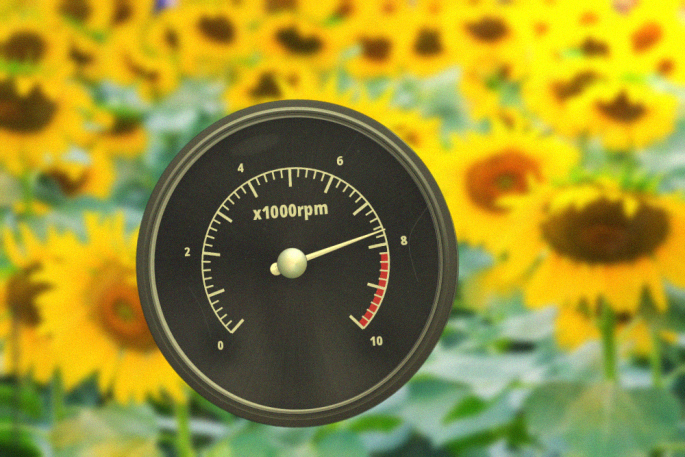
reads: 7700
